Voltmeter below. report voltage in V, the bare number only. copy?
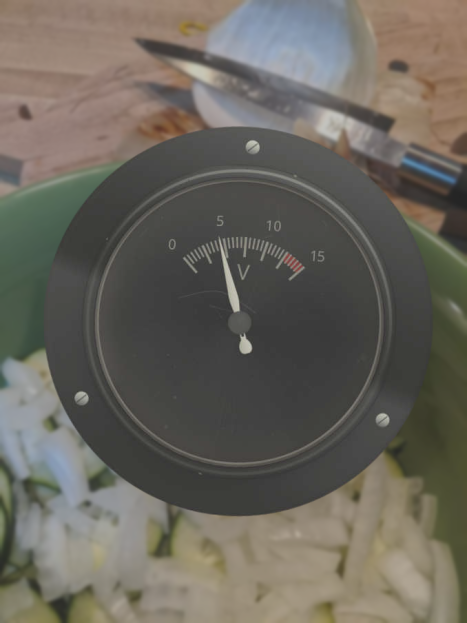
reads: 4.5
